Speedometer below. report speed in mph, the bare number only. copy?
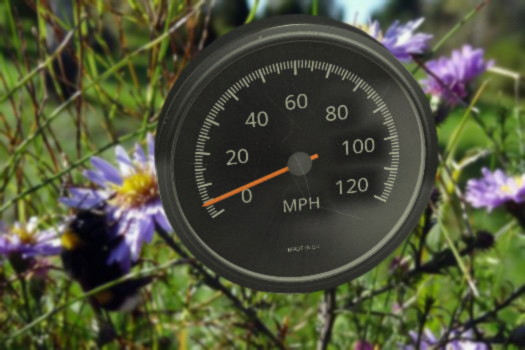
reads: 5
